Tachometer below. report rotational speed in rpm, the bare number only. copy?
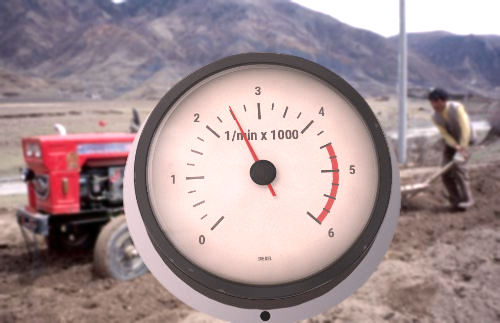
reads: 2500
